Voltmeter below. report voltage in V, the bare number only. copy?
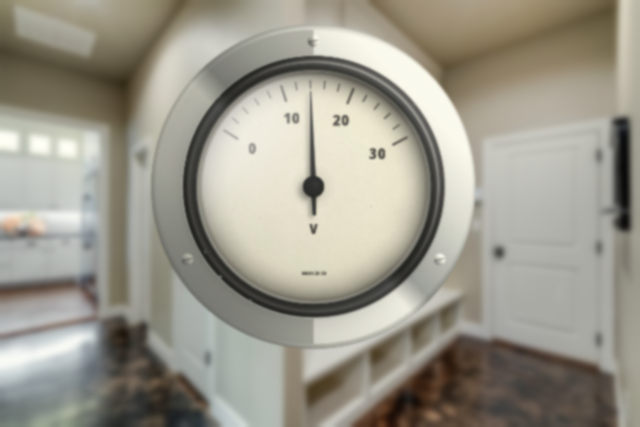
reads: 14
